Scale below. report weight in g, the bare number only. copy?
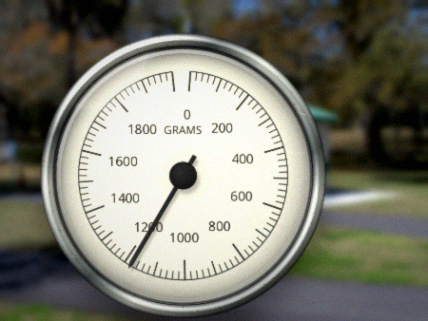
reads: 1180
